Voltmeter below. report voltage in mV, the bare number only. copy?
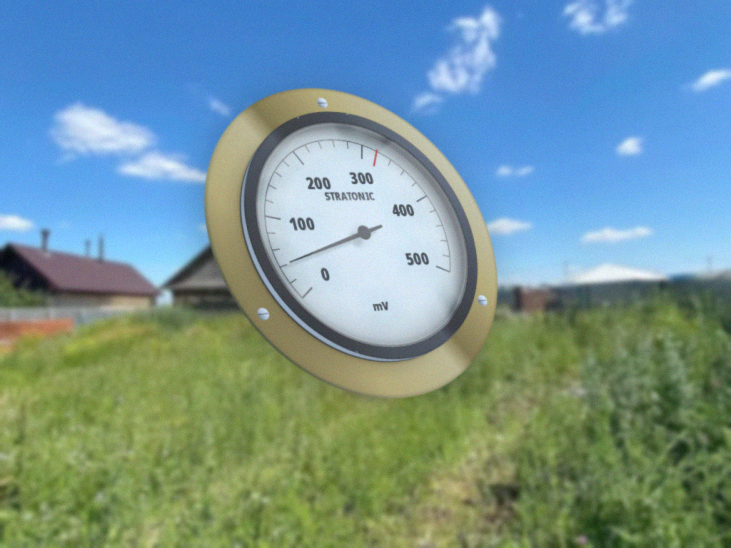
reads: 40
